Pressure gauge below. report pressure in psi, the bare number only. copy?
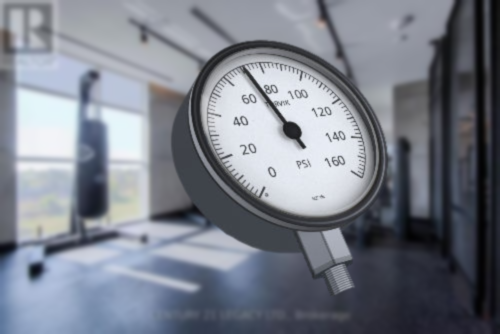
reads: 70
